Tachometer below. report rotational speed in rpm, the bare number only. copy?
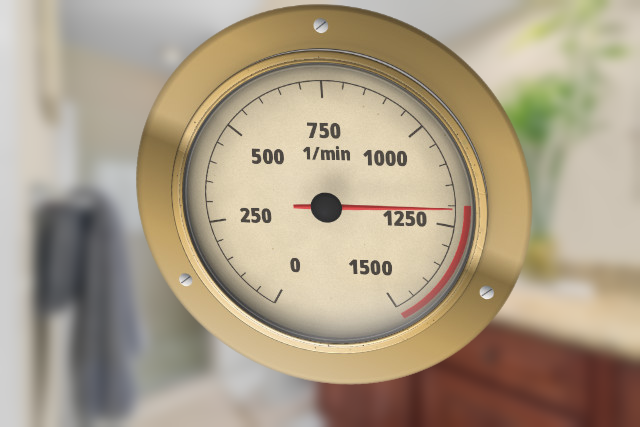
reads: 1200
